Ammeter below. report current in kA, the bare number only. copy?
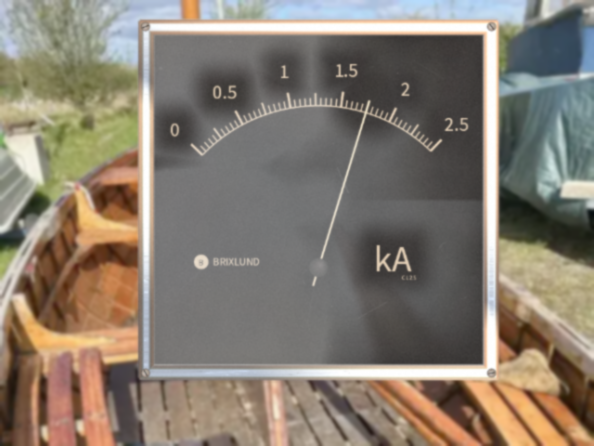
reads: 1.75
